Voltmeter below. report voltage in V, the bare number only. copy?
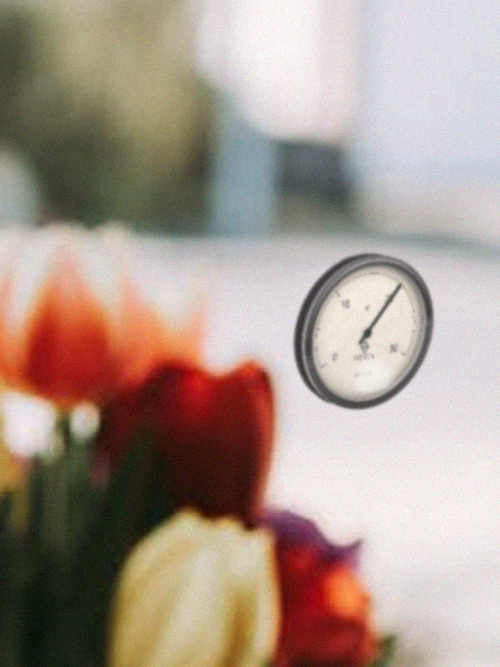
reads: 20
